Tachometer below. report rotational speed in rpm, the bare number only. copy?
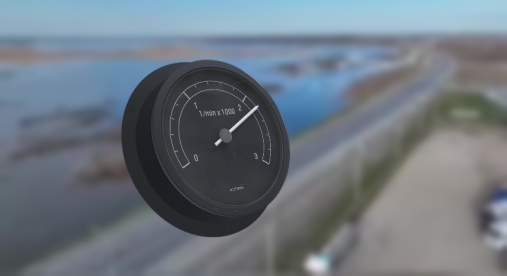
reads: 2200
